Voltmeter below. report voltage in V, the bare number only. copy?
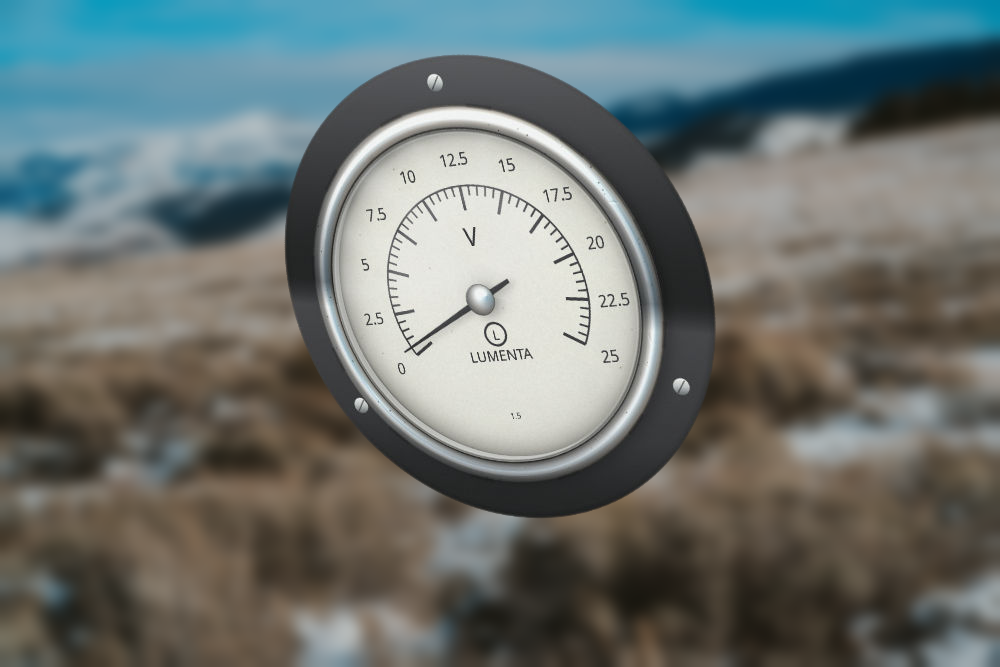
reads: 0.5
